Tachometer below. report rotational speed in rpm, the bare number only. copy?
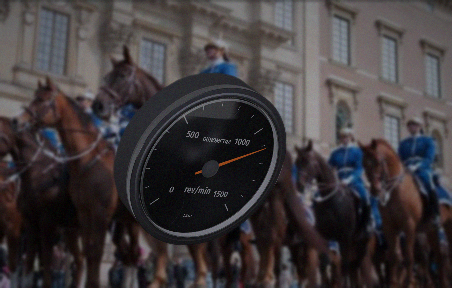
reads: 1100
